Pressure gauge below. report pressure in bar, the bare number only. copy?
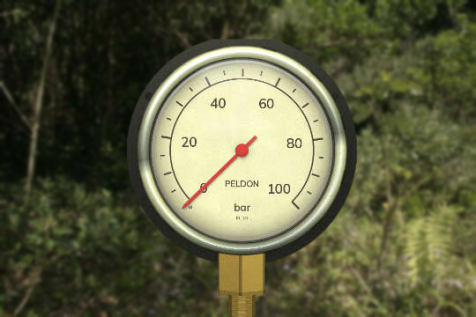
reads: 0
